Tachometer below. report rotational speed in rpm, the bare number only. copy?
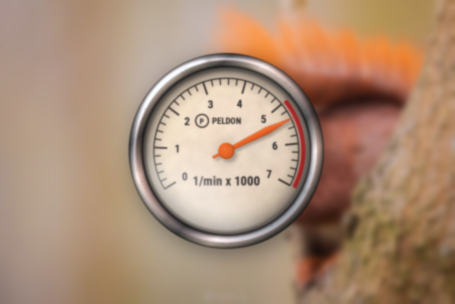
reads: 5400
